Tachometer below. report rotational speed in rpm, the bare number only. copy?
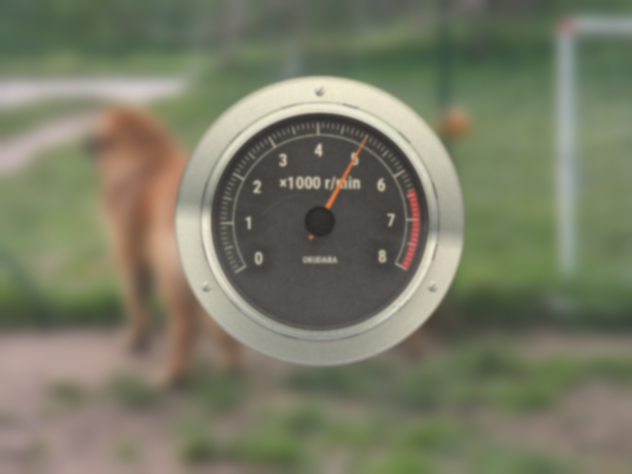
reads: 5000
